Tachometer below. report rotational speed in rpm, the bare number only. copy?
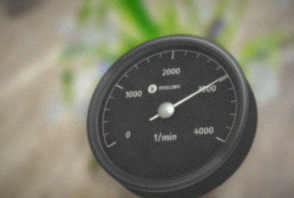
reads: 3000
